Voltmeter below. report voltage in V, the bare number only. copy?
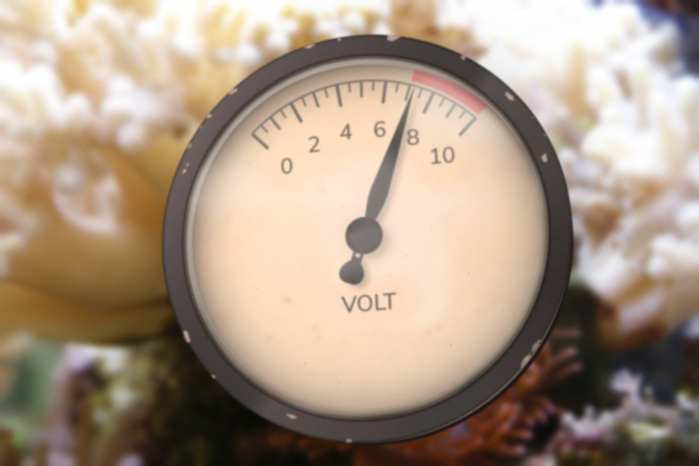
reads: 7.25
